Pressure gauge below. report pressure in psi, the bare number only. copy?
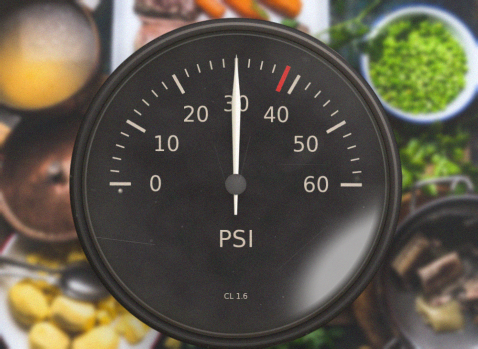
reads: 30
